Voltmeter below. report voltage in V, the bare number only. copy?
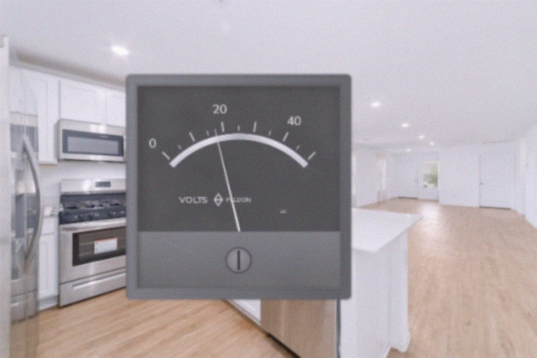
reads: 17.5
